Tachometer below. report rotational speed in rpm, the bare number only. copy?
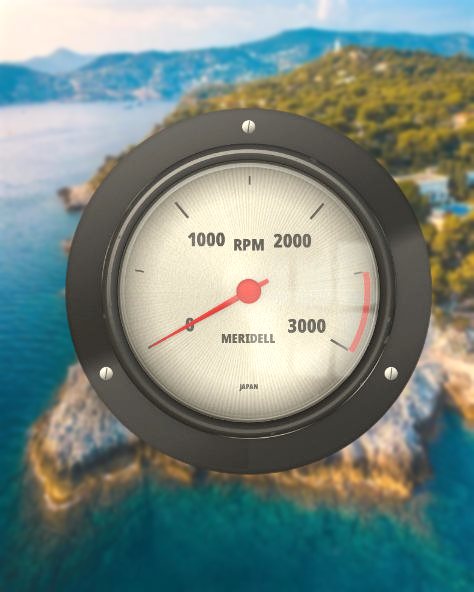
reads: 0
